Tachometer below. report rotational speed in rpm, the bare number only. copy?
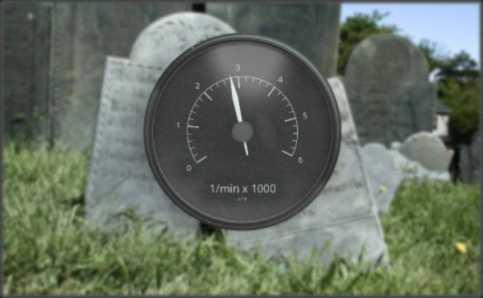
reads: 2800
